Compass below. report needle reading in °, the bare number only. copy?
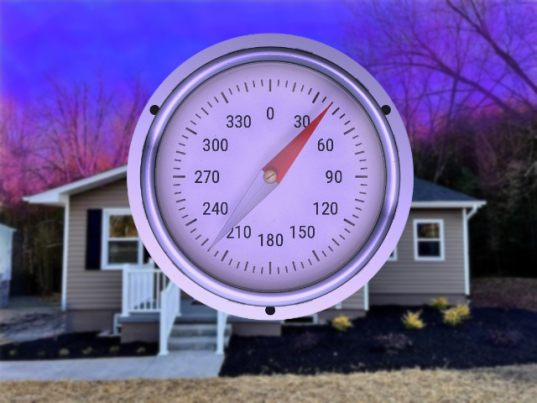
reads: 40
